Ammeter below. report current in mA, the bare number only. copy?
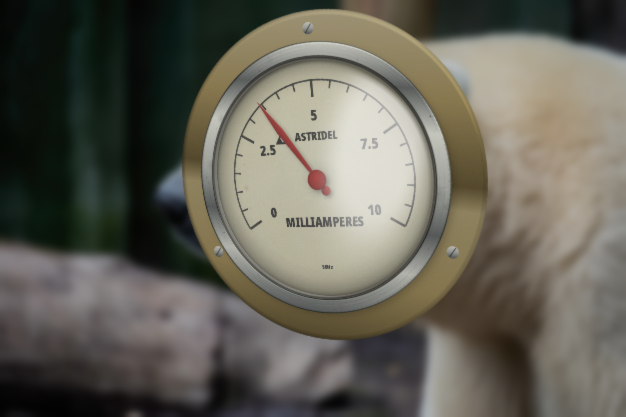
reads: 3.5
